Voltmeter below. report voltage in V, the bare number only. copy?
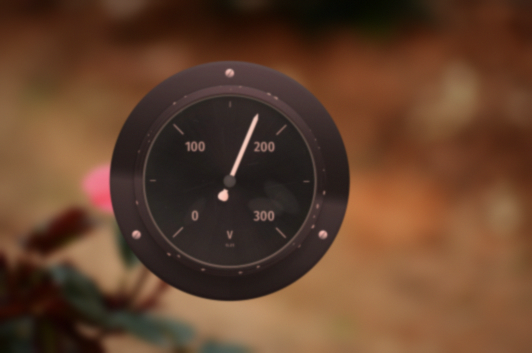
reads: 175
